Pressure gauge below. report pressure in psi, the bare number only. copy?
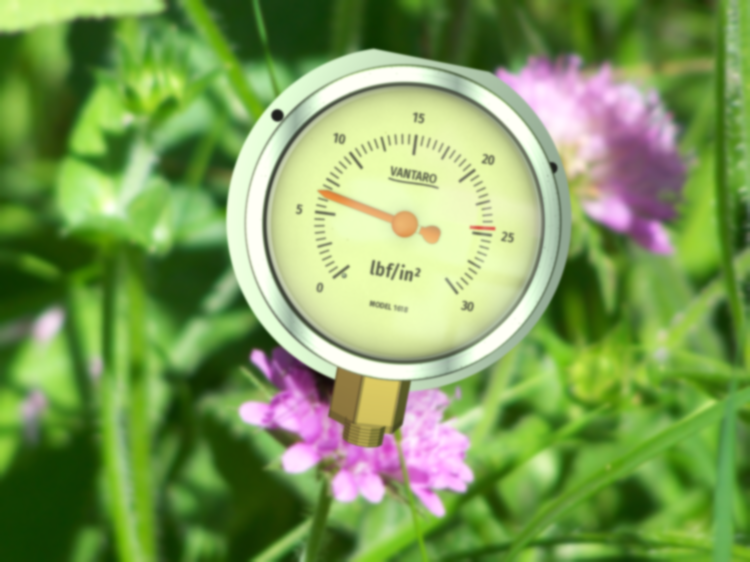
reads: 6.5
